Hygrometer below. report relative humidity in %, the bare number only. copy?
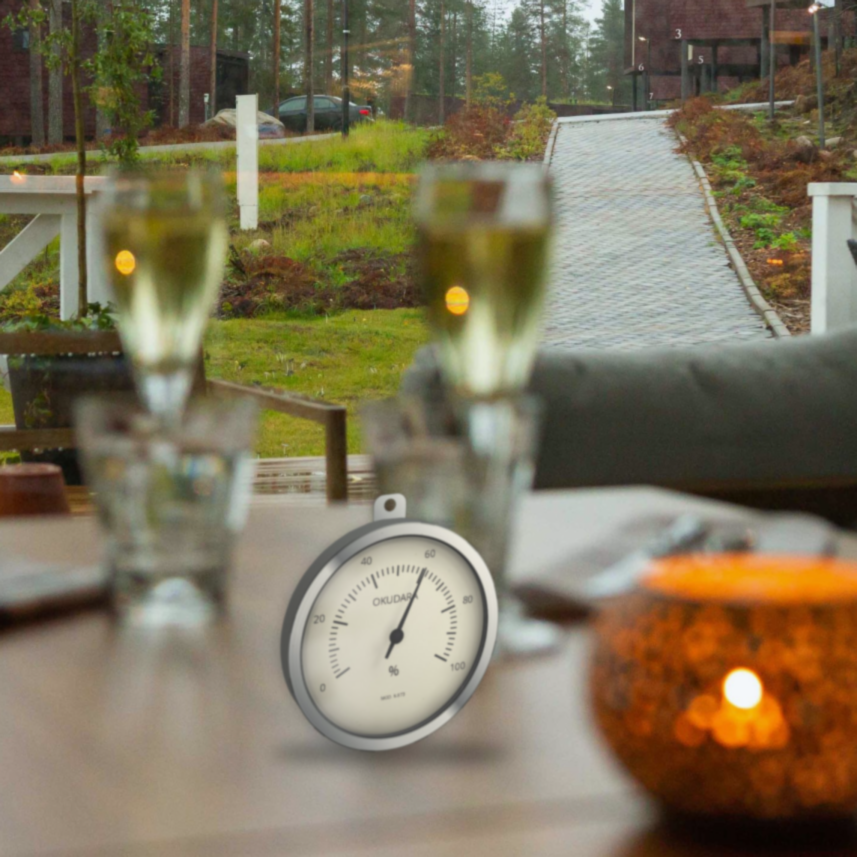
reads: 60
